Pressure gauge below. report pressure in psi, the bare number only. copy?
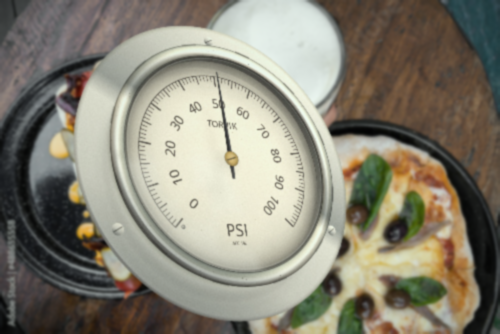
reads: 50
